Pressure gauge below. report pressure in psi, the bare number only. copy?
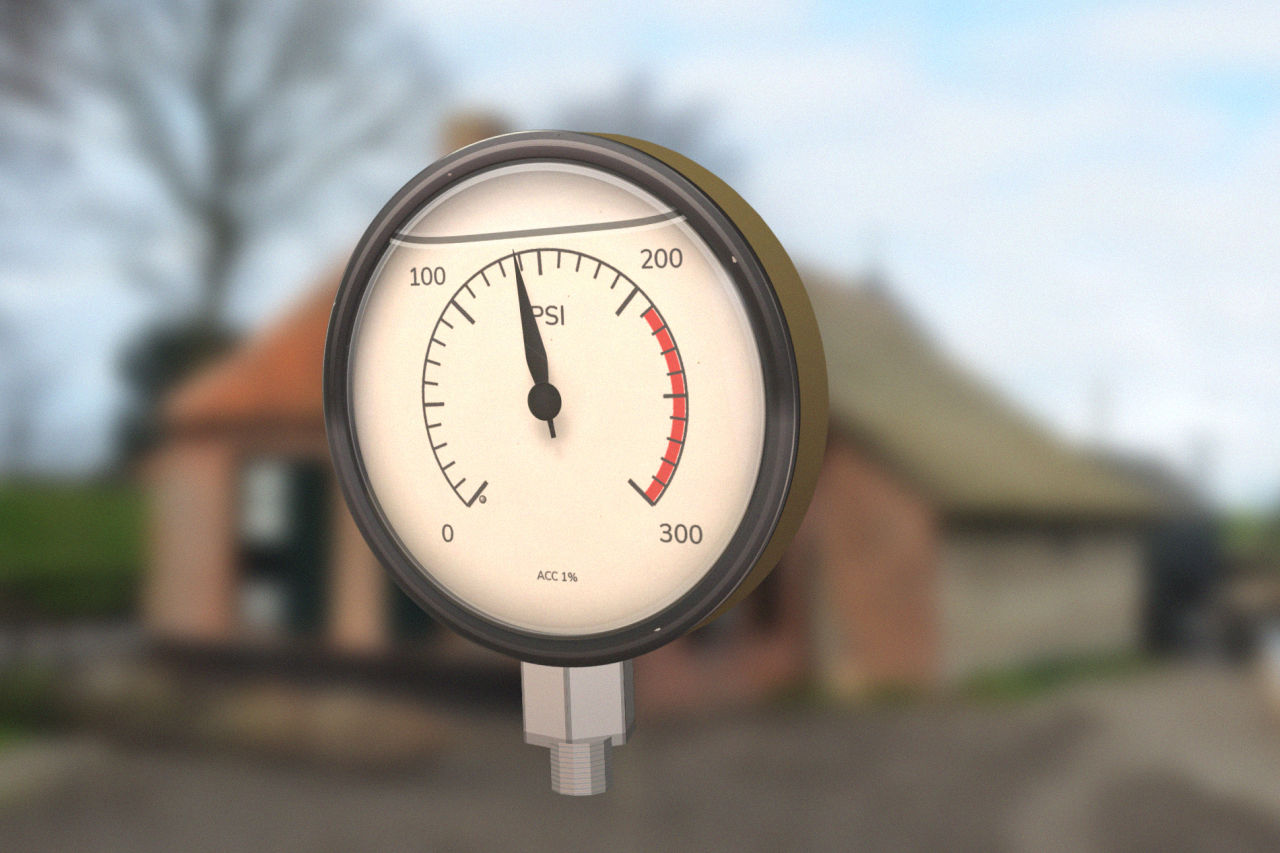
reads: 140
